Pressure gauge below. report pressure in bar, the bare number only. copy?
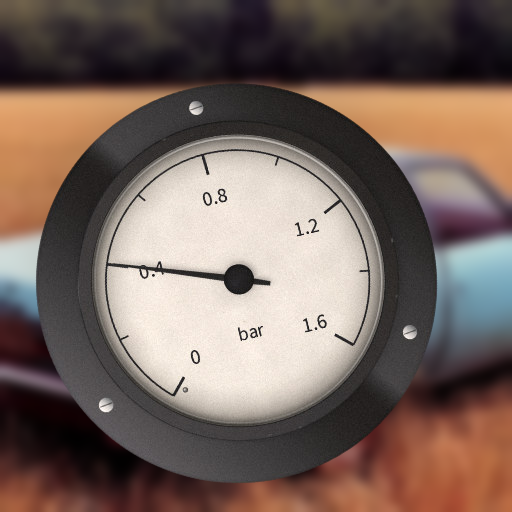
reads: 0.4
